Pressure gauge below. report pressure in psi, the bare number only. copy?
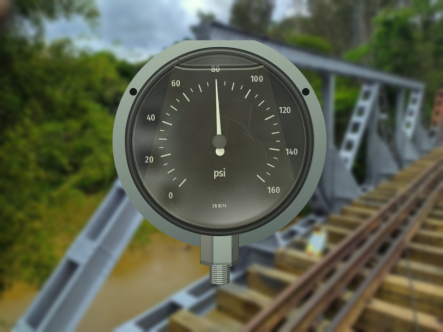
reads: 80
